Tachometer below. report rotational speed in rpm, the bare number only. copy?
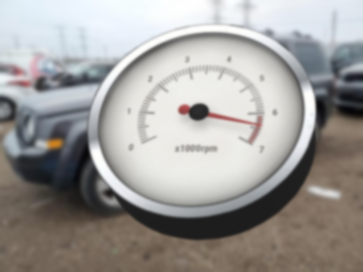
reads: 6500
